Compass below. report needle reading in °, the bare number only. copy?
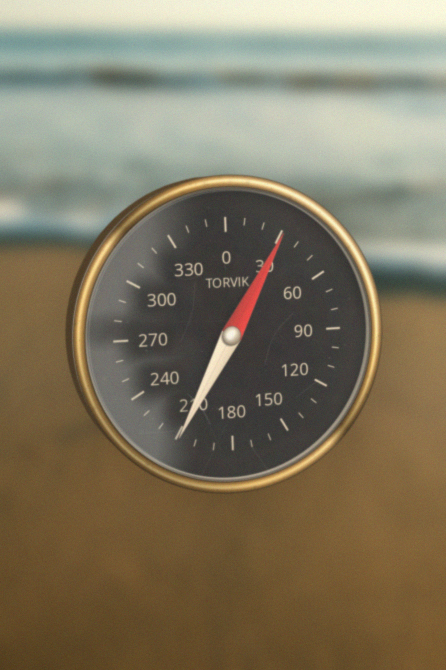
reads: 30
